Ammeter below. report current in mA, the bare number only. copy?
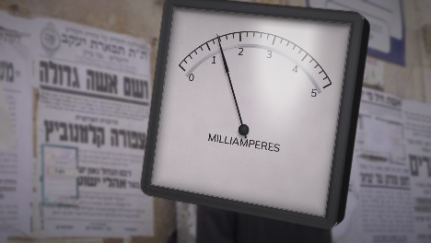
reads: 1.4
